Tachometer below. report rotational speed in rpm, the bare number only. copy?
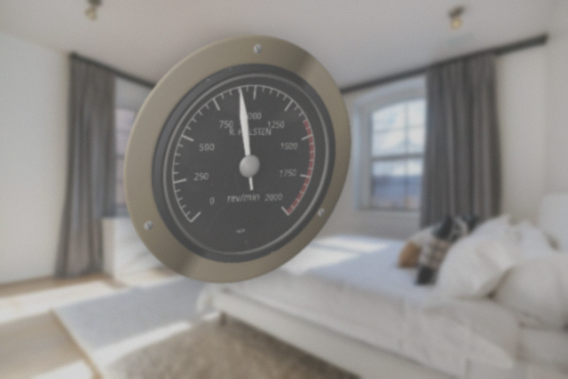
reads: 900
